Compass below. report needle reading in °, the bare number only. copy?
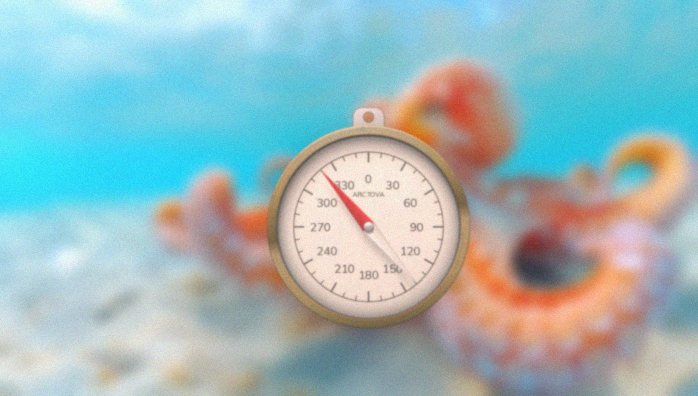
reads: 320
